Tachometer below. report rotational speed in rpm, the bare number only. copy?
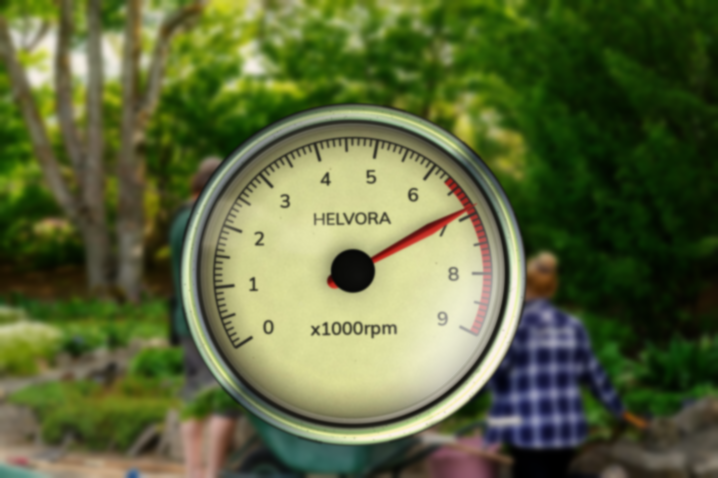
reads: 6900
